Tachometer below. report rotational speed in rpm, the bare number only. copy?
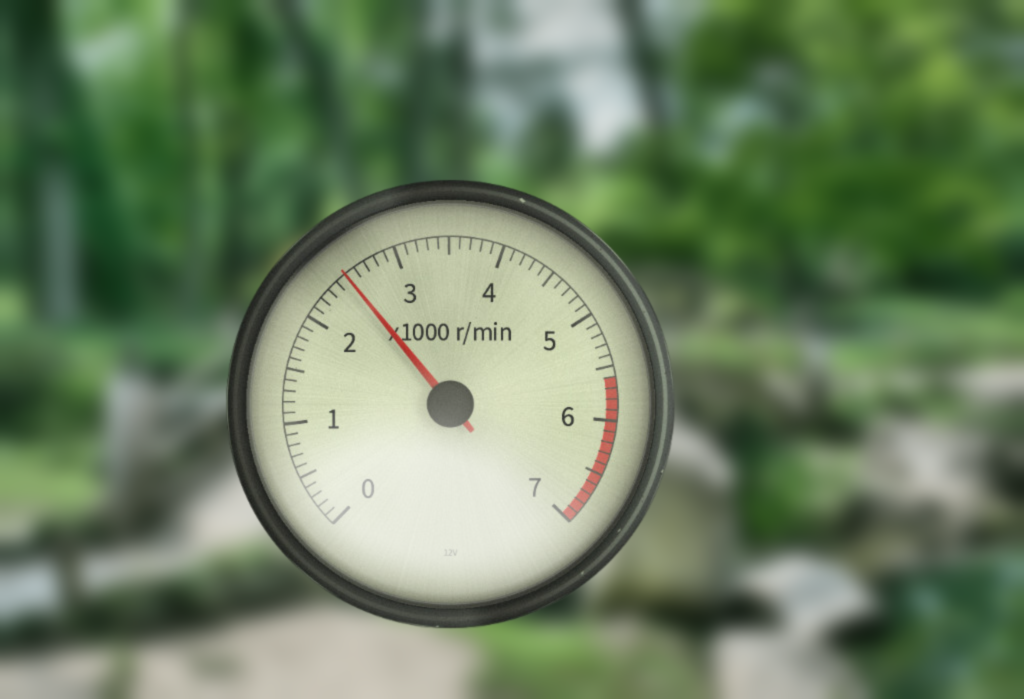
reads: 2500
